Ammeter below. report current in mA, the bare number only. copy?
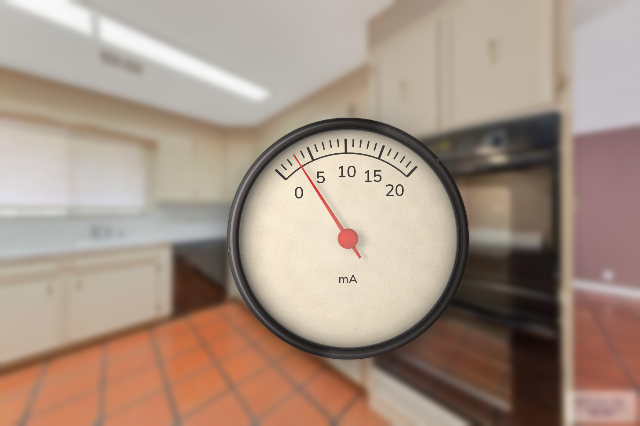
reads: 3
